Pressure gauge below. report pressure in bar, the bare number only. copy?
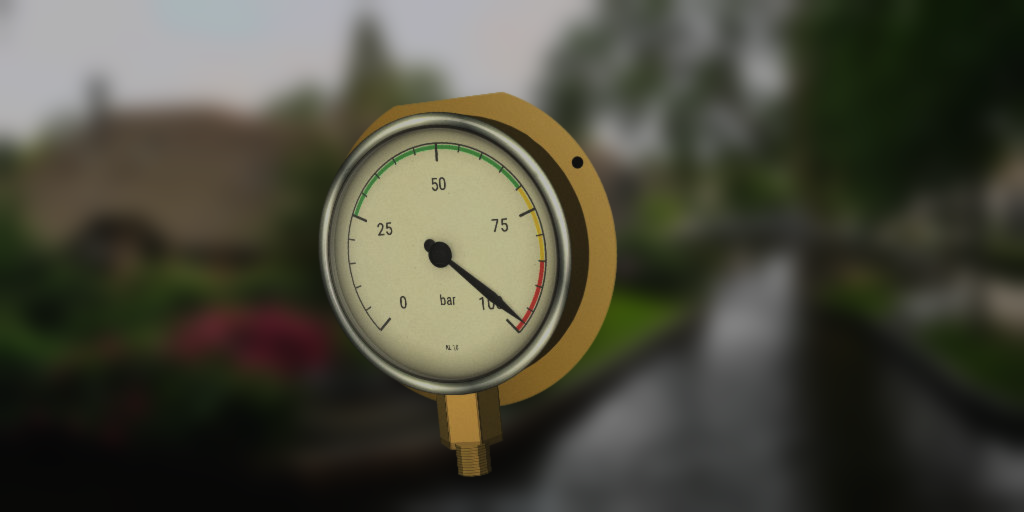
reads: 97.5
